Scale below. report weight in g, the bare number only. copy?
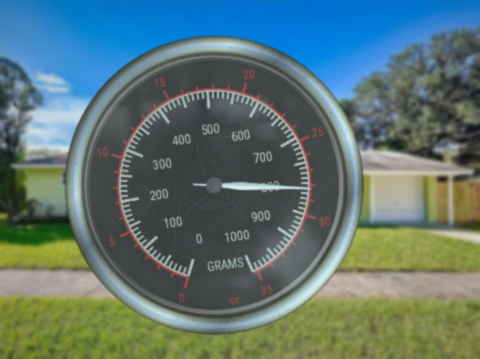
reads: 800
